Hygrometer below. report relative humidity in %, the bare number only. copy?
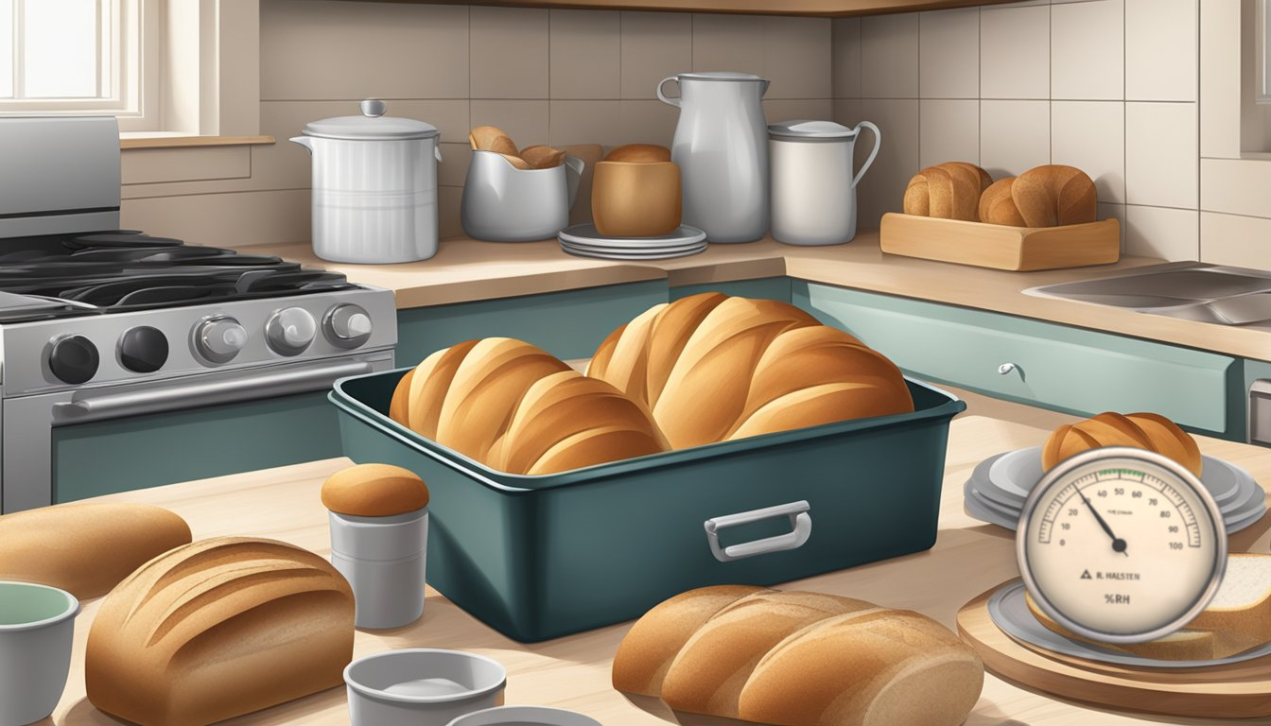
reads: 30
